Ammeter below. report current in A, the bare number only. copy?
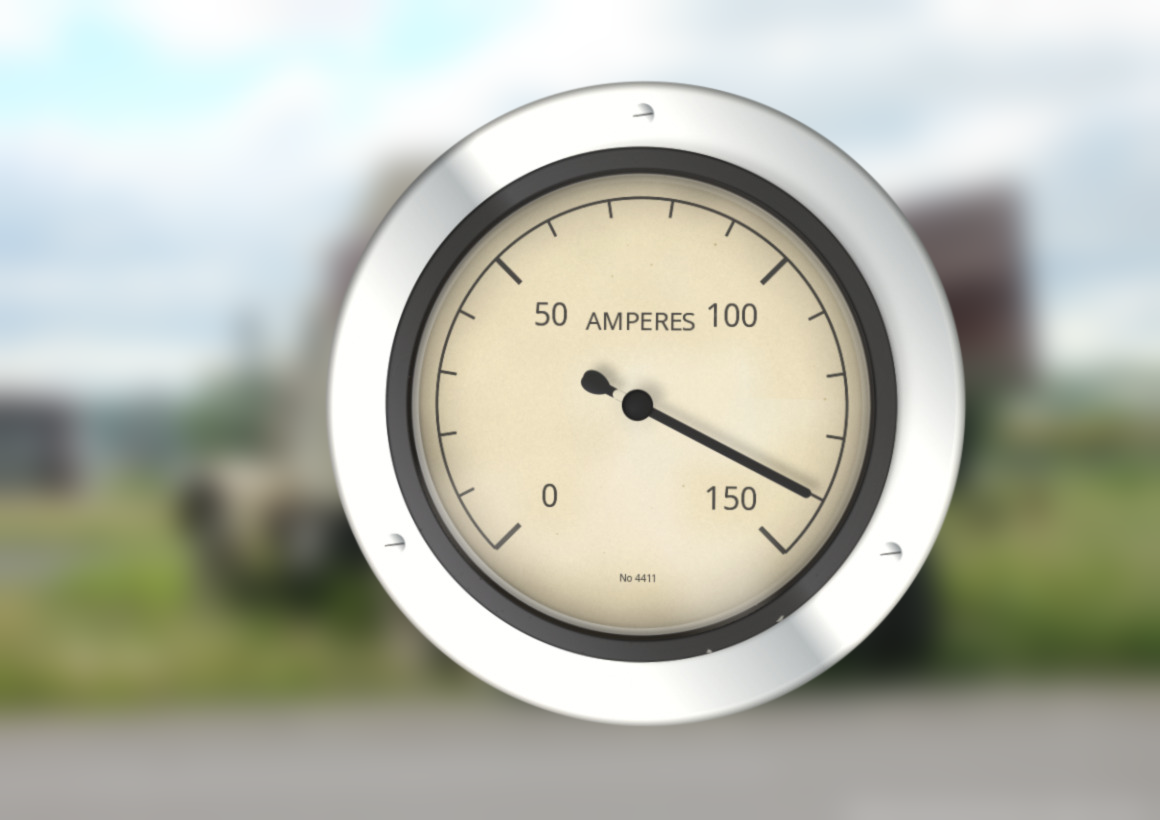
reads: 140
